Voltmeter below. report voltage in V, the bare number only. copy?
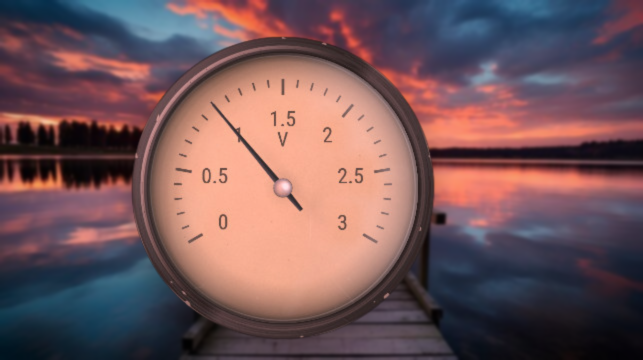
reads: 1
